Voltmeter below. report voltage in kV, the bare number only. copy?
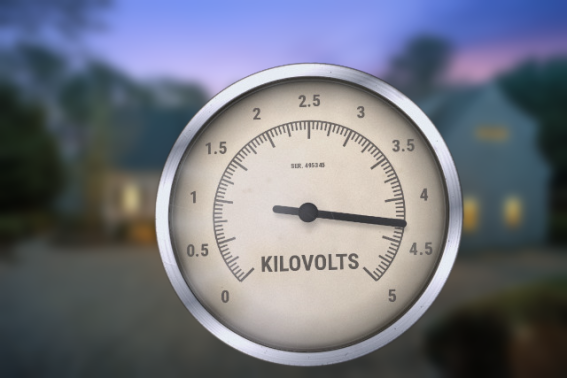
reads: 4.3
